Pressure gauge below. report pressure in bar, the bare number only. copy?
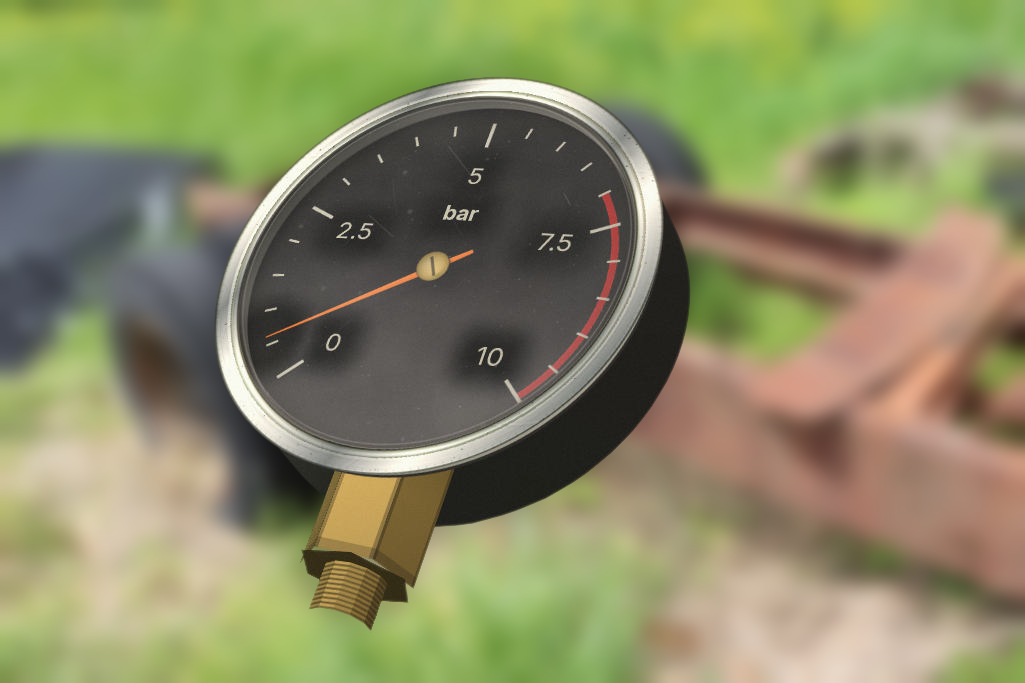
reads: 0.5
